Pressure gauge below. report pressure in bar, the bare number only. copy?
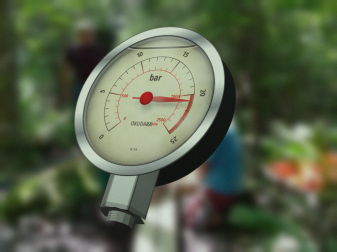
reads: 21
